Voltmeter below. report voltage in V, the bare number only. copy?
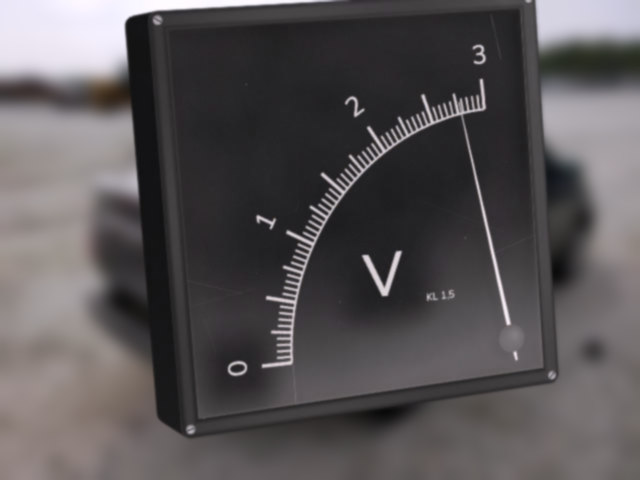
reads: 2.75
